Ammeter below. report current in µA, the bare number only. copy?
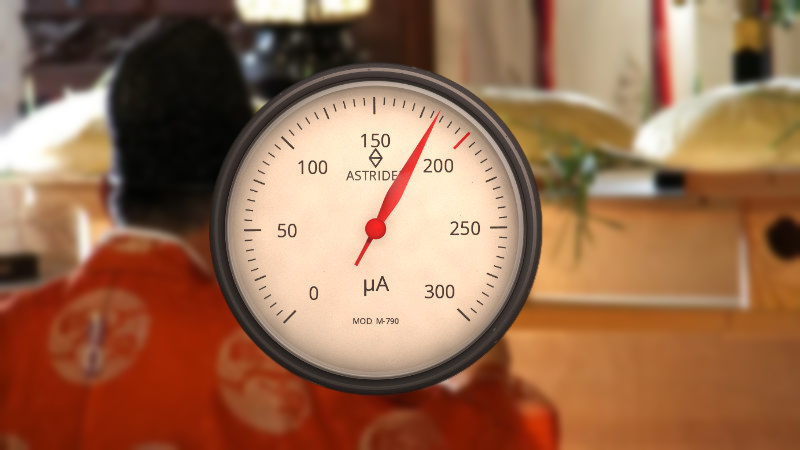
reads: 182.5
